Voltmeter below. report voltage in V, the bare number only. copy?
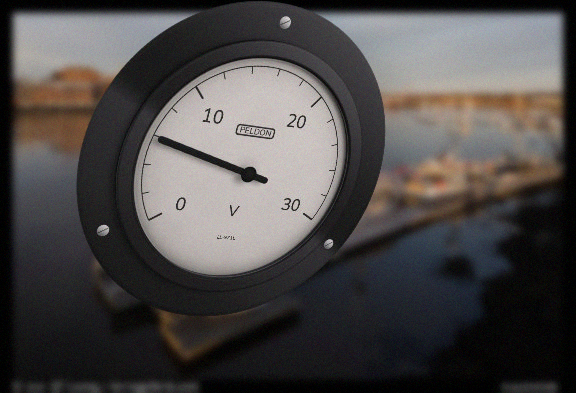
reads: 6
